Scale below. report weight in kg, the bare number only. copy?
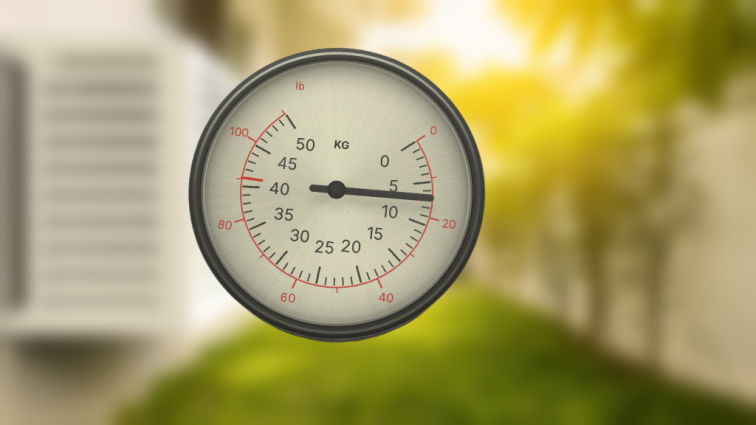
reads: 7
